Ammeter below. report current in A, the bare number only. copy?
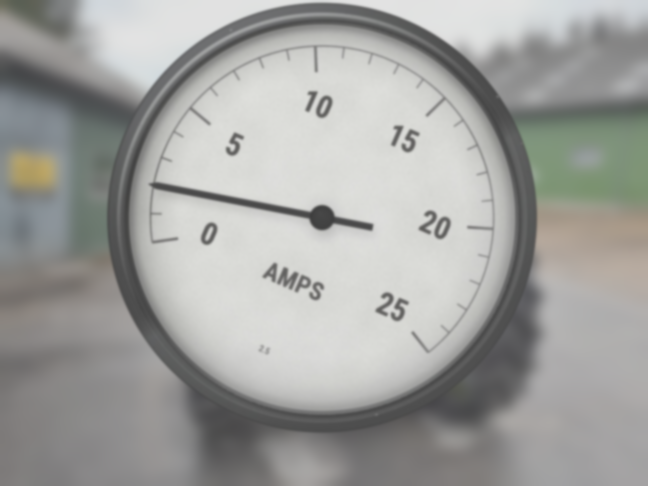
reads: 2
